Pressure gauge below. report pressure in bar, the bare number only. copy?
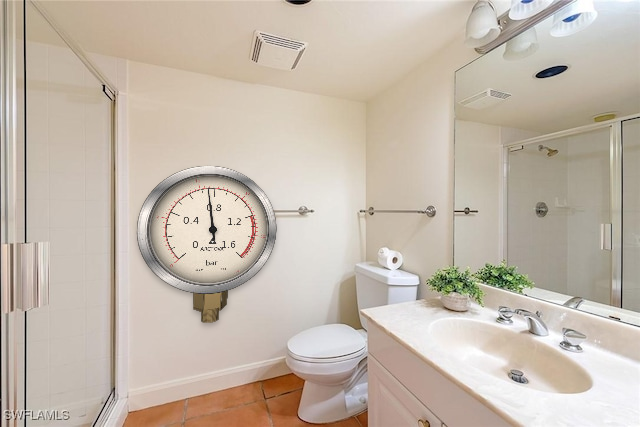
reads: 0.75
